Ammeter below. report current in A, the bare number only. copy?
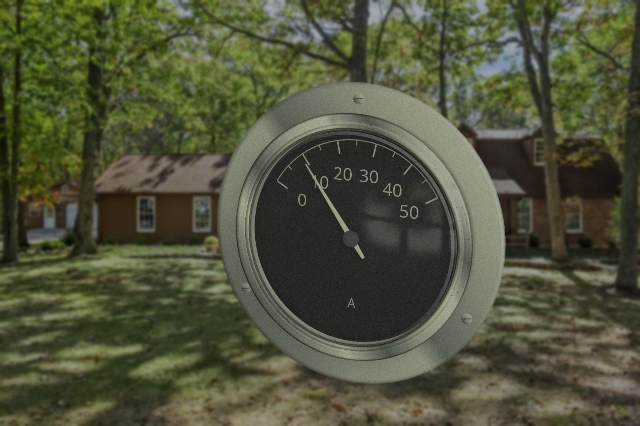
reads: 10
